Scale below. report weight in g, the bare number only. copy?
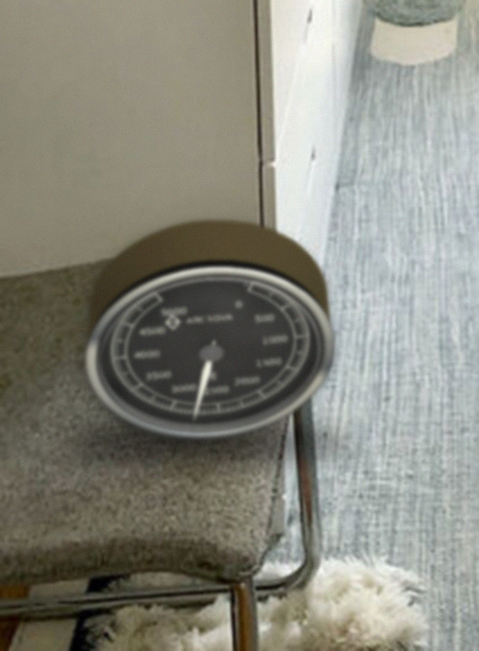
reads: 2750
